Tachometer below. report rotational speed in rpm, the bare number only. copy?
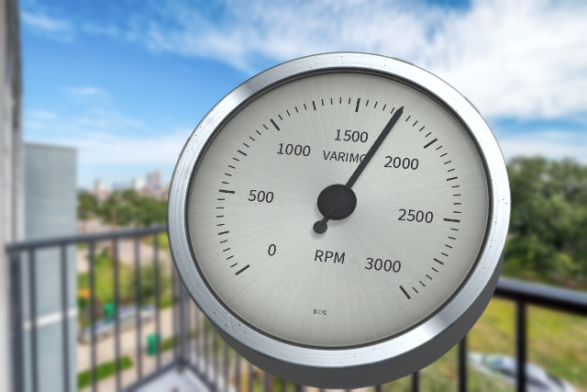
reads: 1750
